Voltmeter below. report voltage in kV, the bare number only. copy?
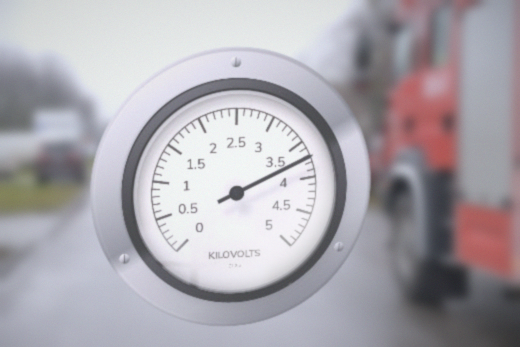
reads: 3.7
